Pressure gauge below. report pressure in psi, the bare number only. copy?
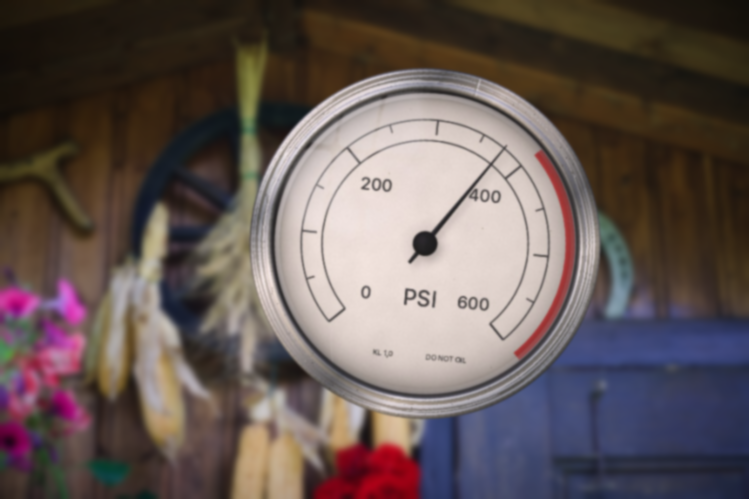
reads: 375
